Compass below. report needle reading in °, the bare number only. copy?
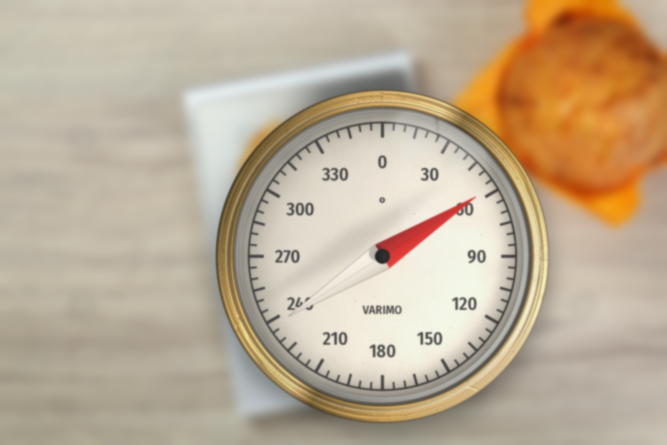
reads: 57.5
